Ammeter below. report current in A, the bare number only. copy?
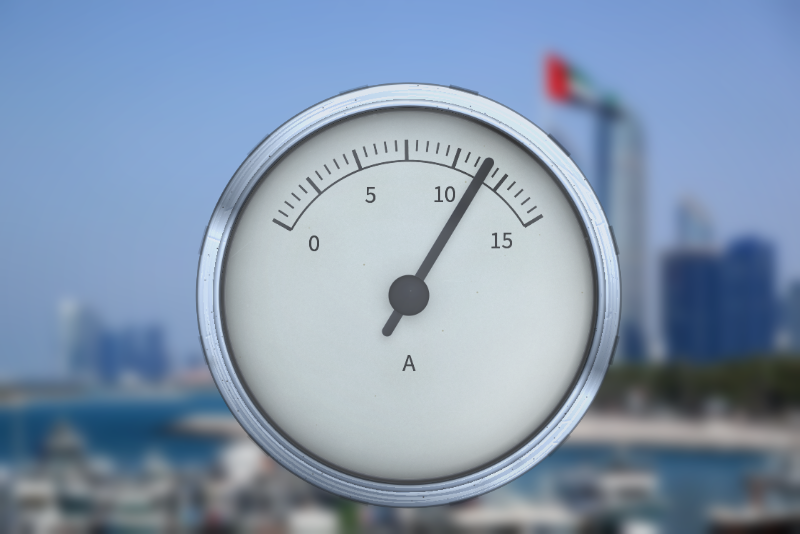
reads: 11.5
